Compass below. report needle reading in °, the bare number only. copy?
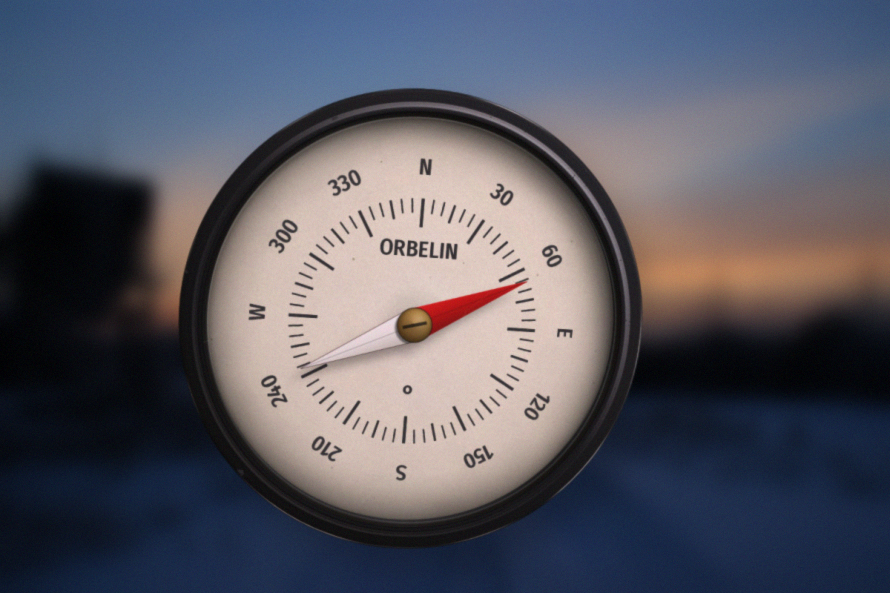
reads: 65
